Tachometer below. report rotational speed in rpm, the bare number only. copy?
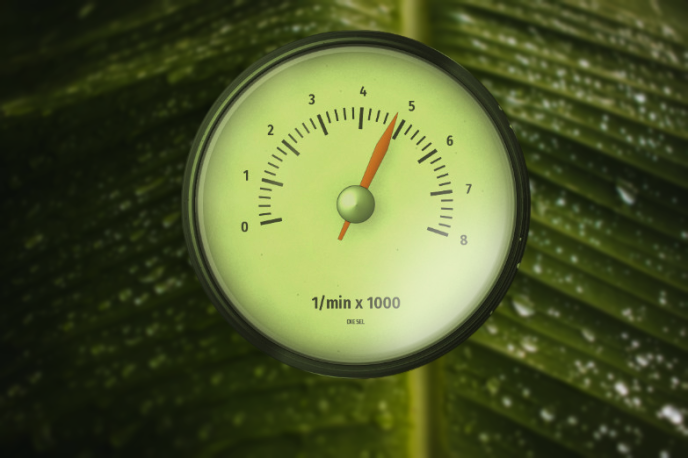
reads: 4800
